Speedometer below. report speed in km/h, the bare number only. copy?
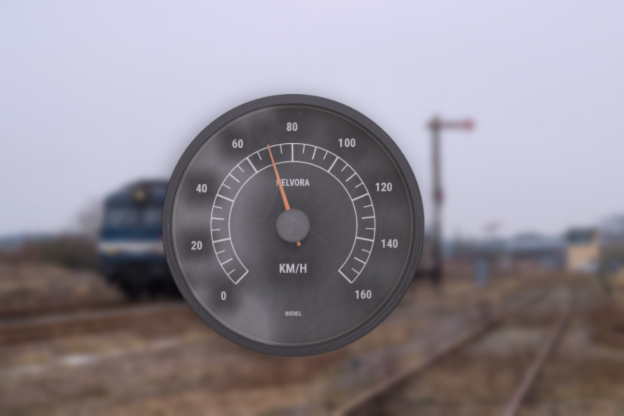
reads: 70
